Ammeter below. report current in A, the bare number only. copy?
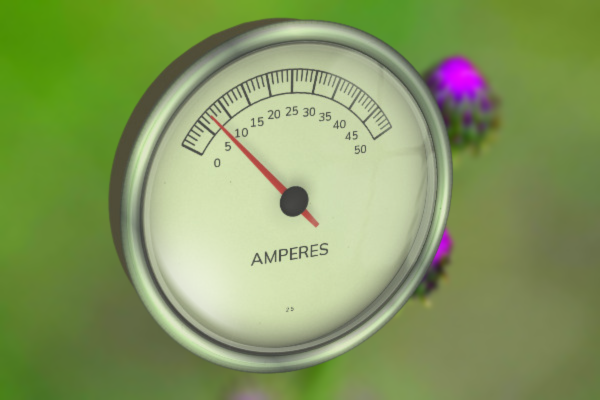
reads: 7
